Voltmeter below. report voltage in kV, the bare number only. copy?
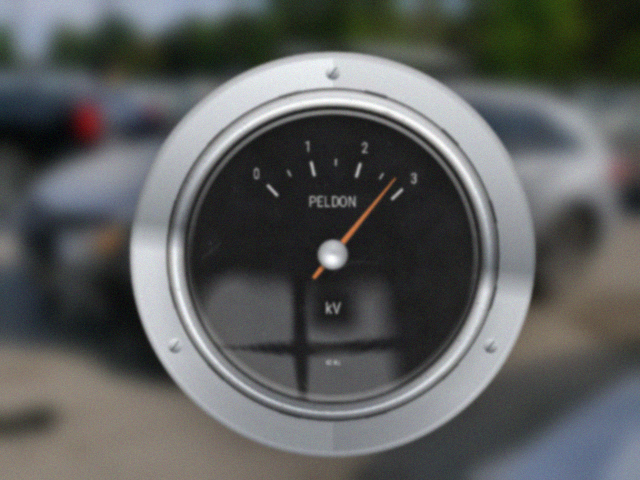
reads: 2.75
